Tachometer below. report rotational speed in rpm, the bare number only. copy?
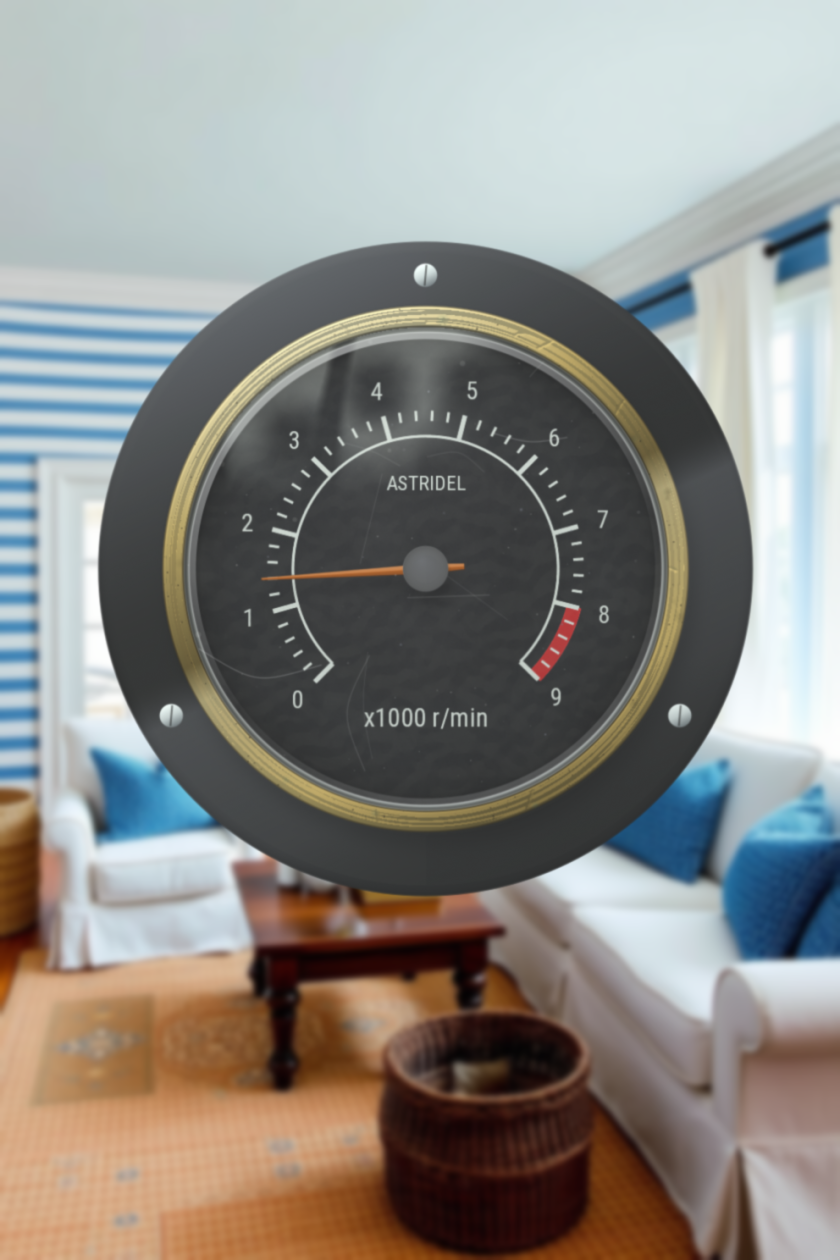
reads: 1400
